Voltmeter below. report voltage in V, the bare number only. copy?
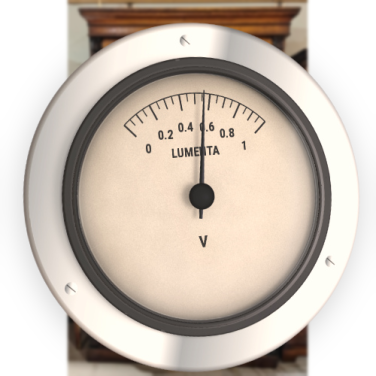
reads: 0.55
